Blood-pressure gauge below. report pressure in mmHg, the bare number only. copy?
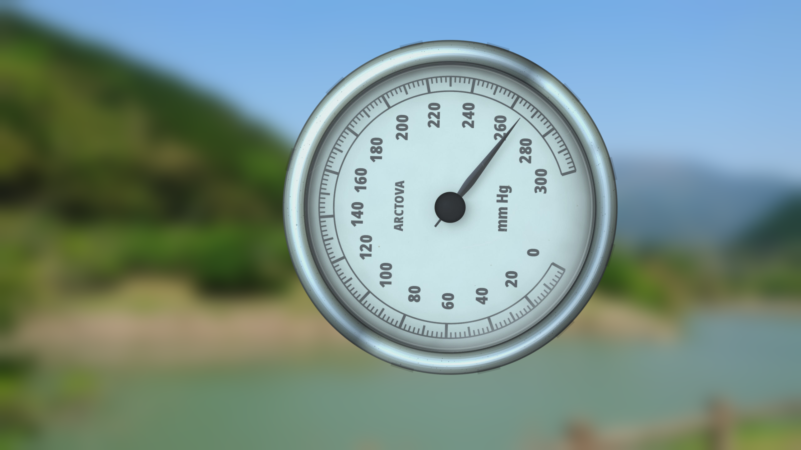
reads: 266
